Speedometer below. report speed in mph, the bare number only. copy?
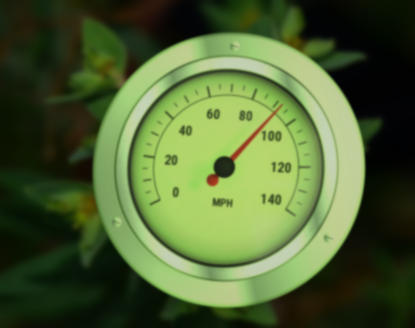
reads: 92.5
